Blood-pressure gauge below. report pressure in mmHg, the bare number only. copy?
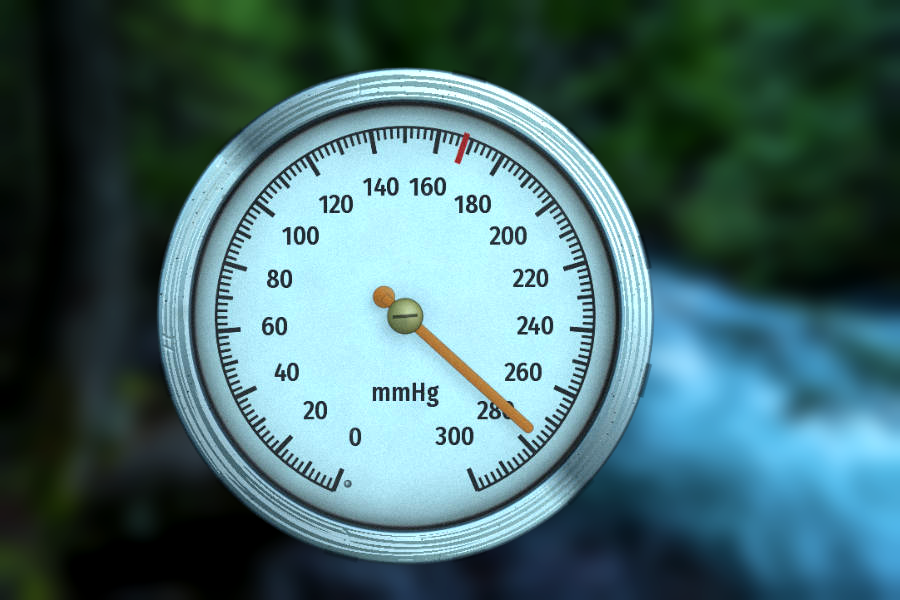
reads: 276
